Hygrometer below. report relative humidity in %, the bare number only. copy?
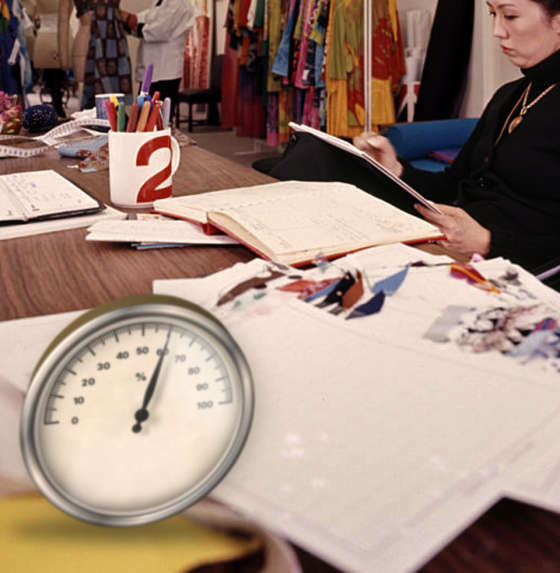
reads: 60
